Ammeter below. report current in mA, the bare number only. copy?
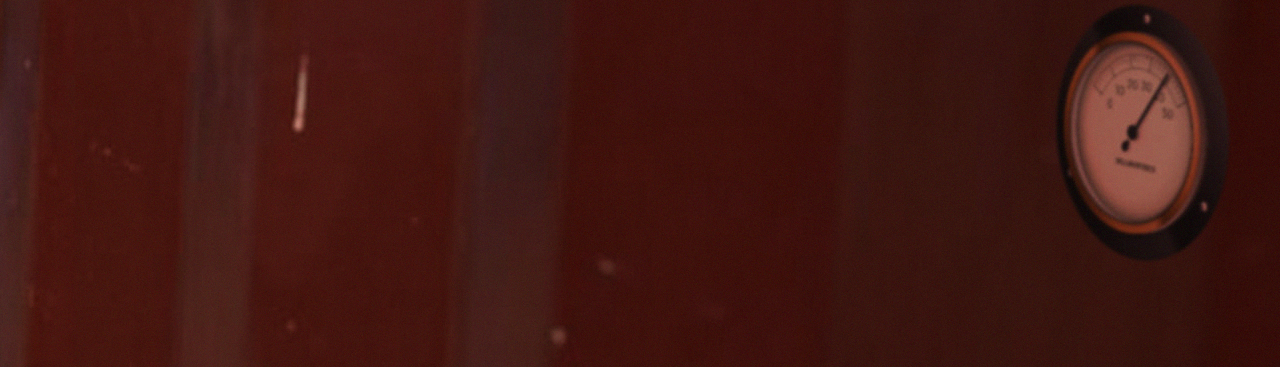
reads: 40
